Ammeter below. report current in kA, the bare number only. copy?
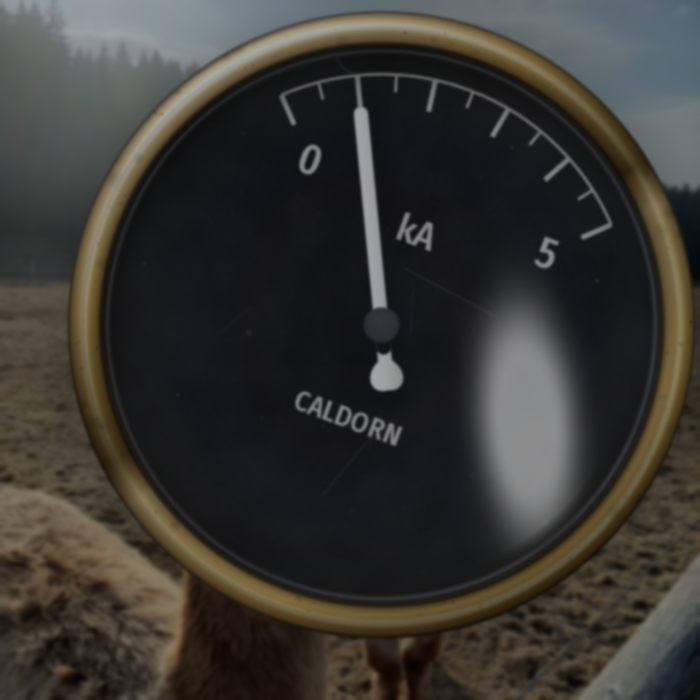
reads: 1
